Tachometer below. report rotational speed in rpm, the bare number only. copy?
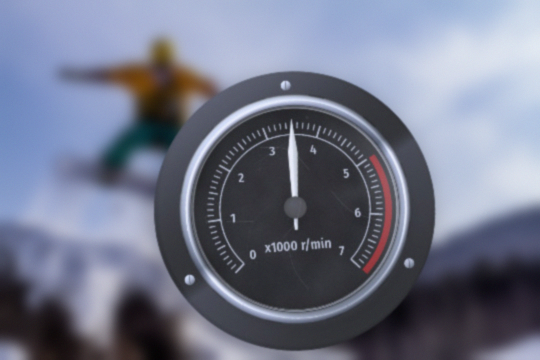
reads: 3500
